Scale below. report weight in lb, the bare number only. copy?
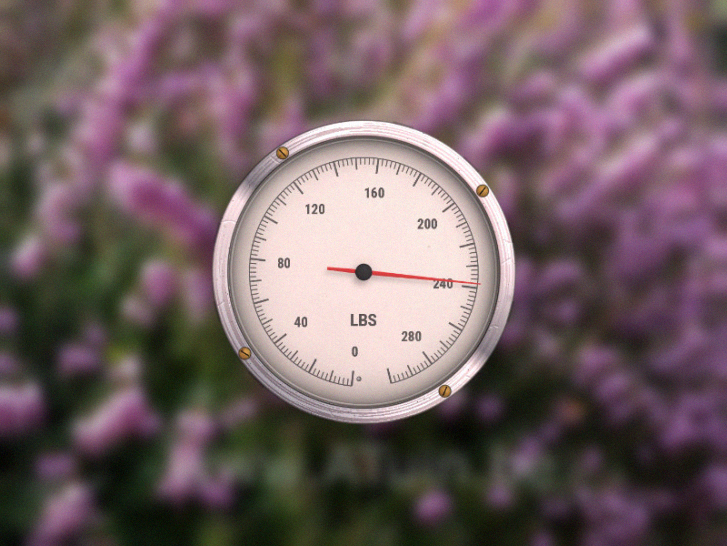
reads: 238
